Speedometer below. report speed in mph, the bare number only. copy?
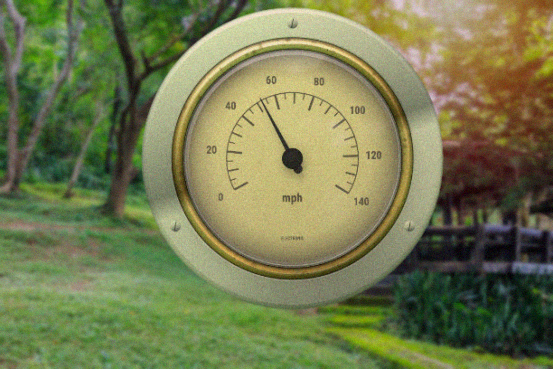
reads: 52.5
